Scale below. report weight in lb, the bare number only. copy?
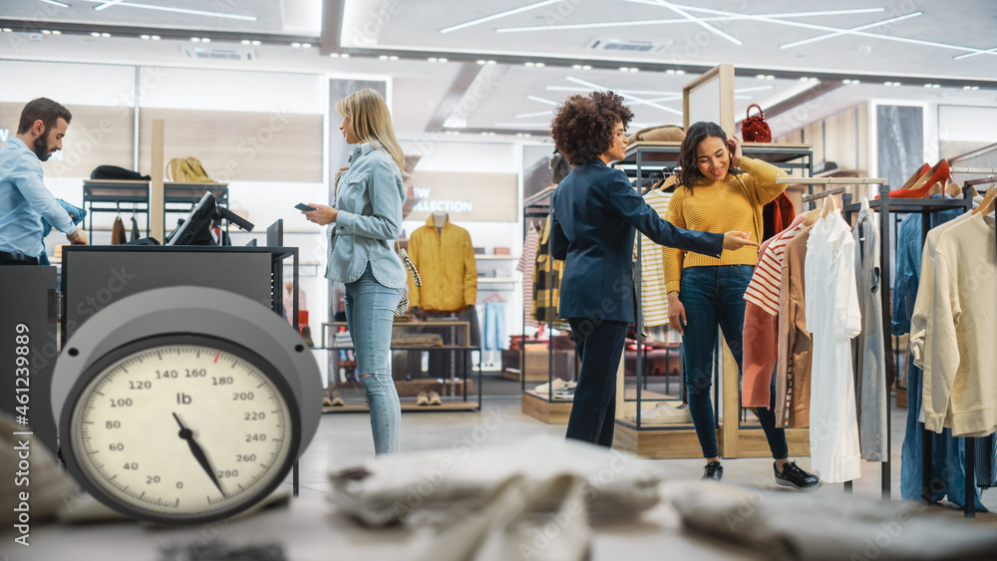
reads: 290
